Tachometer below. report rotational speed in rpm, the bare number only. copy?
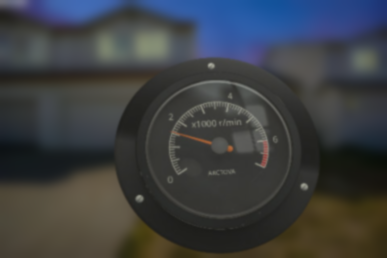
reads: 1500
